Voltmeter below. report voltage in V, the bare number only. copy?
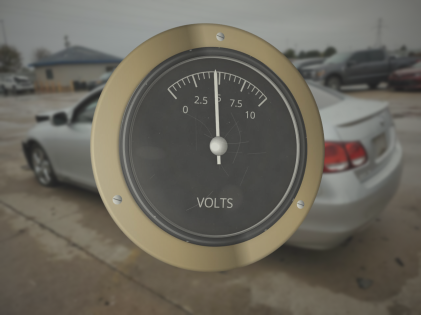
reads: 4.5
